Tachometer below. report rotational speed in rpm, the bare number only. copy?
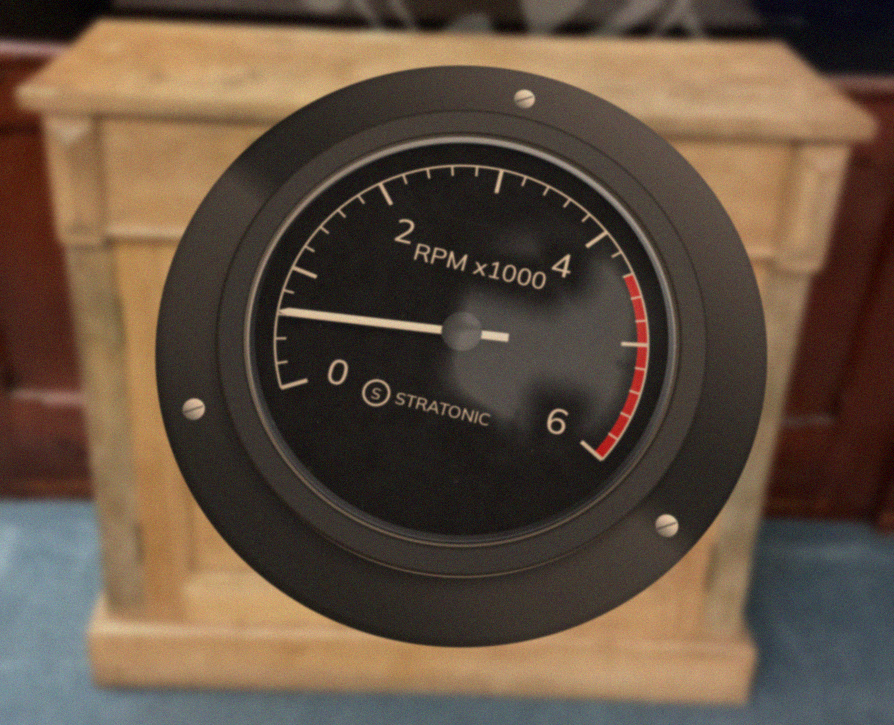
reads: 600
